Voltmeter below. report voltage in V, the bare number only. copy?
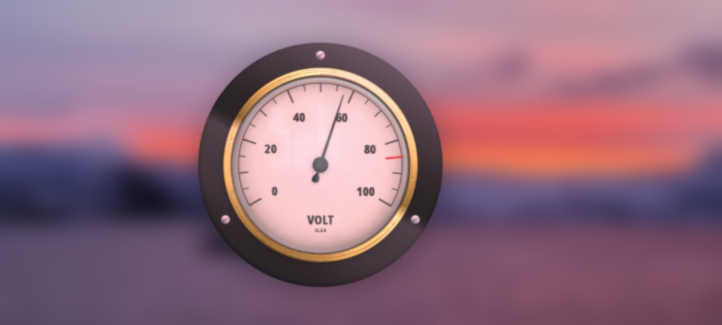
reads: 57.5
